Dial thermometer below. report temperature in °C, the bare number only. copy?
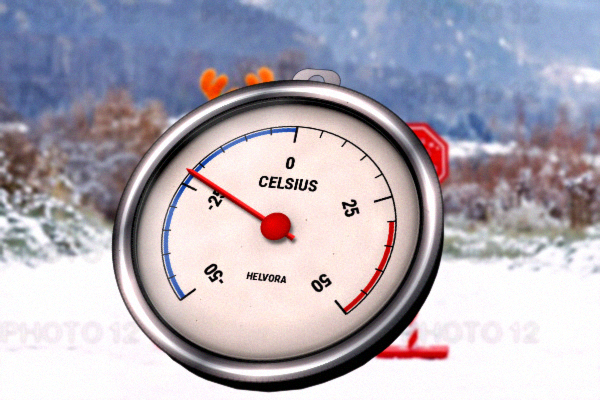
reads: -22.5
